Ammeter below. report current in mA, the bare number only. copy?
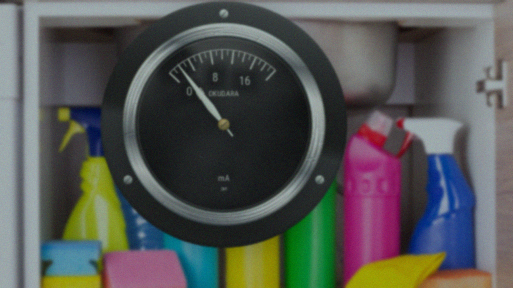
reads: 2
